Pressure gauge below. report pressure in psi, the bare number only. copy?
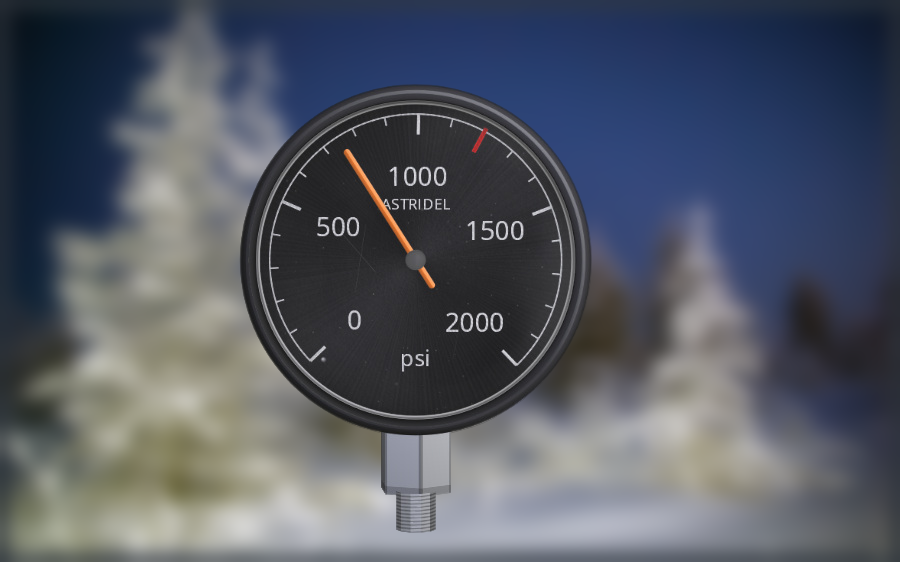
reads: 750
